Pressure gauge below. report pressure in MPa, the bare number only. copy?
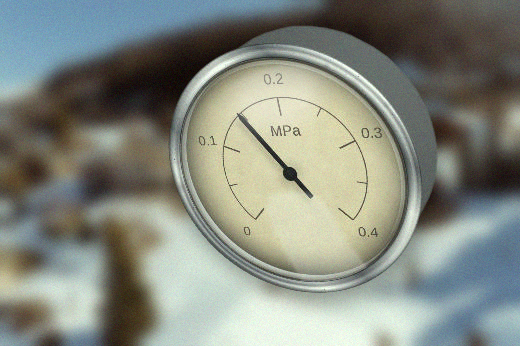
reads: 0.15
